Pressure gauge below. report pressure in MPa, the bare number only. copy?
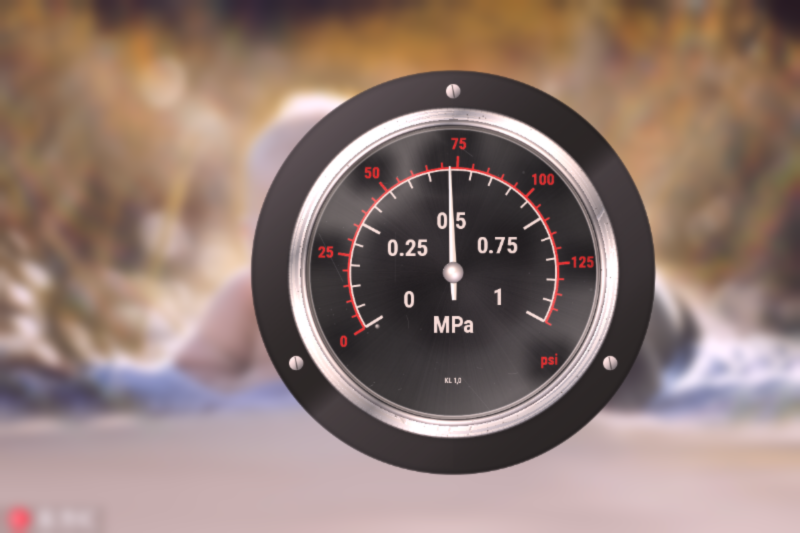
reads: 0.5
